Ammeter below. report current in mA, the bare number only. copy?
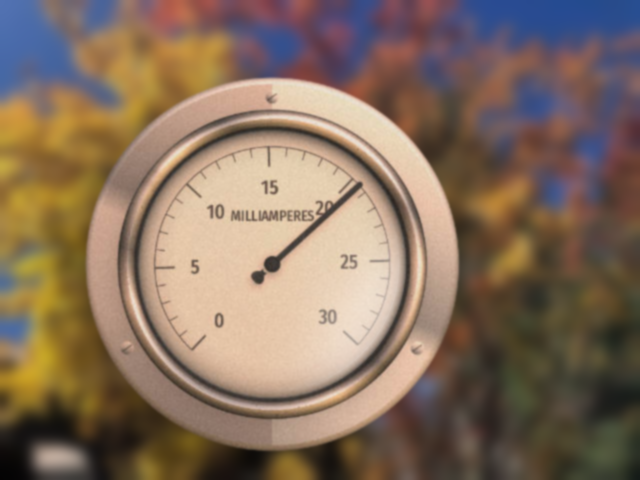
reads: 20.5
